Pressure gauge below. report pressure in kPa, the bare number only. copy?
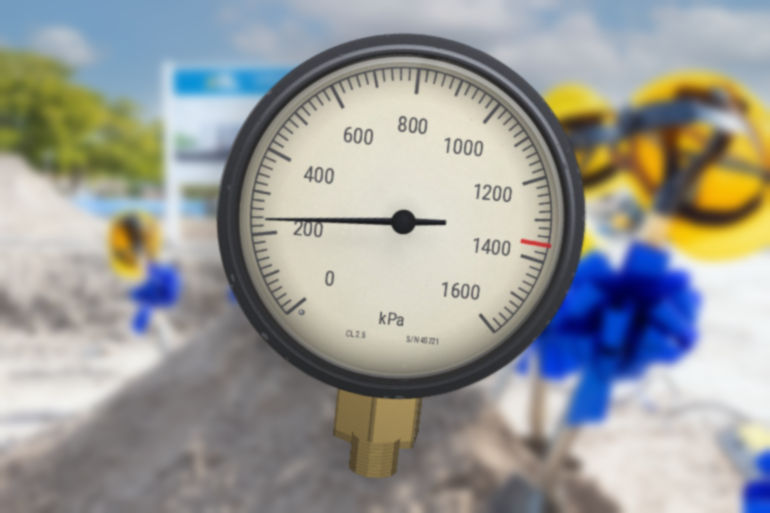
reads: 240
